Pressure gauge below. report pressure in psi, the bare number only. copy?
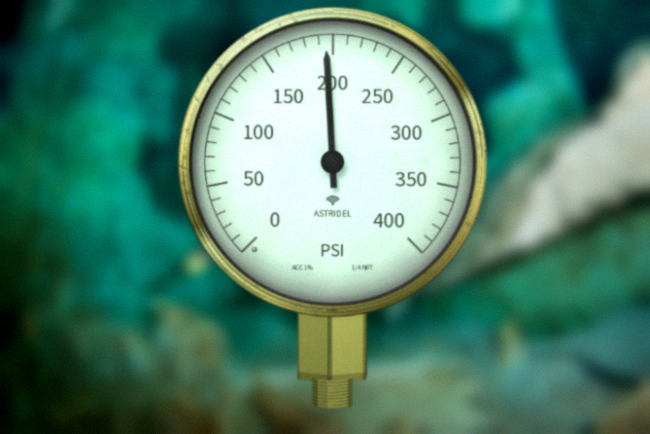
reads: 195
